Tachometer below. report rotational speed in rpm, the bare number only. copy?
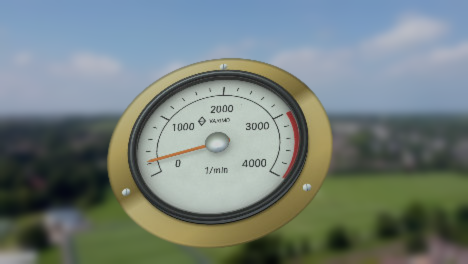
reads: 200
